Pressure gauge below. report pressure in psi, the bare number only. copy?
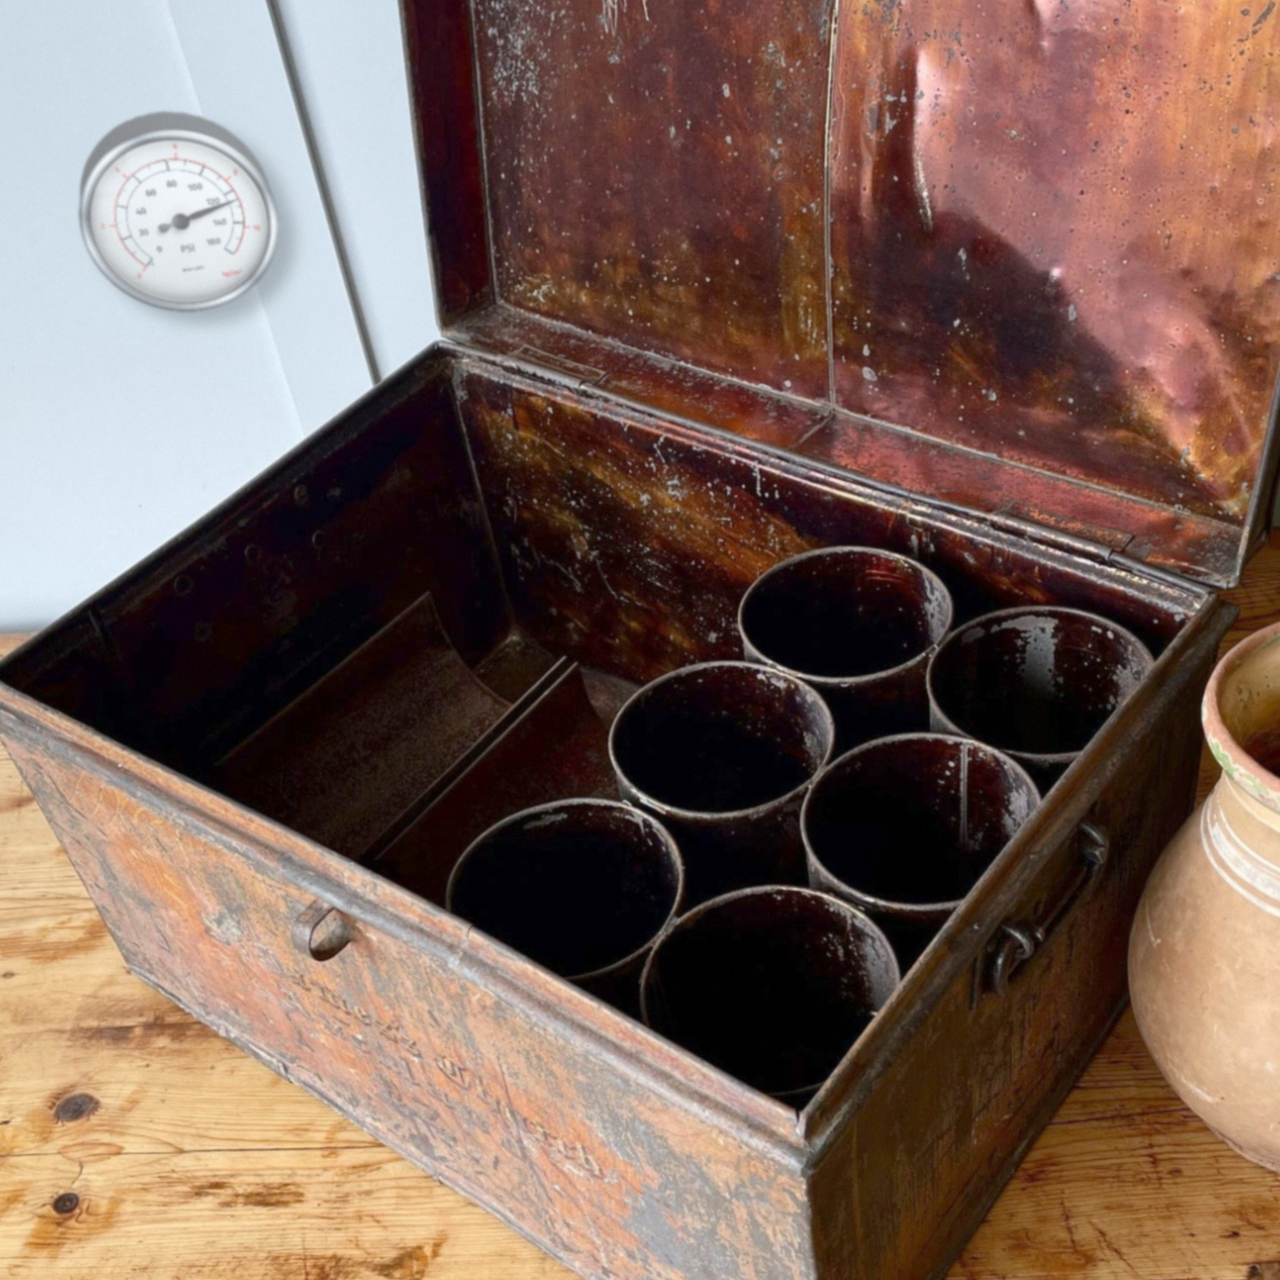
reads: 125
